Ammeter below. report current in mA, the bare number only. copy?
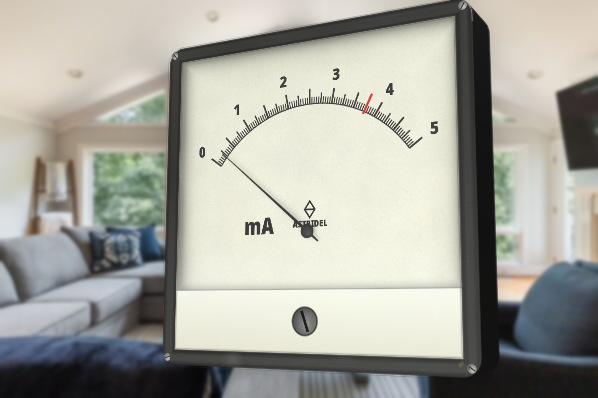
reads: 0.25
